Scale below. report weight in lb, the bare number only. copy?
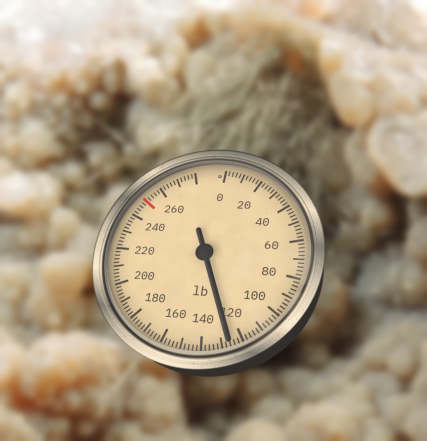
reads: 126
